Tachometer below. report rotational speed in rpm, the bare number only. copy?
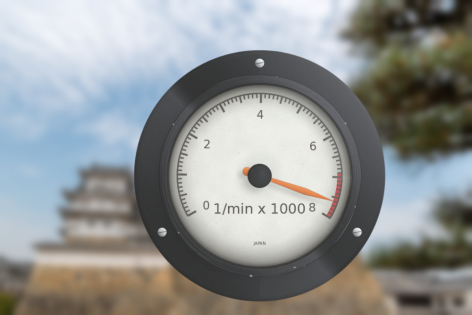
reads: 7600
